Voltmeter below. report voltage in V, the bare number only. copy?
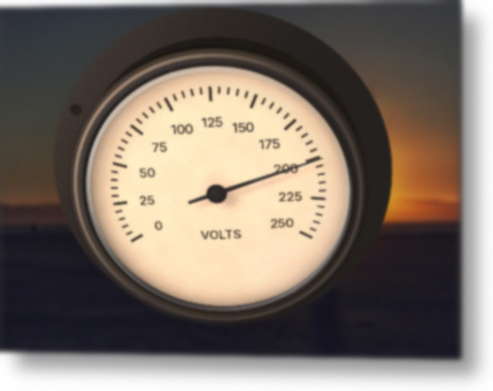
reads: 200
